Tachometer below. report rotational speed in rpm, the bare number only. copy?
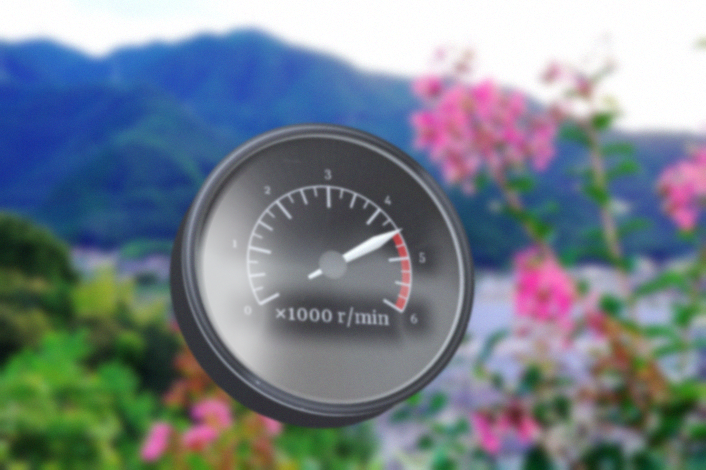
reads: 4500
